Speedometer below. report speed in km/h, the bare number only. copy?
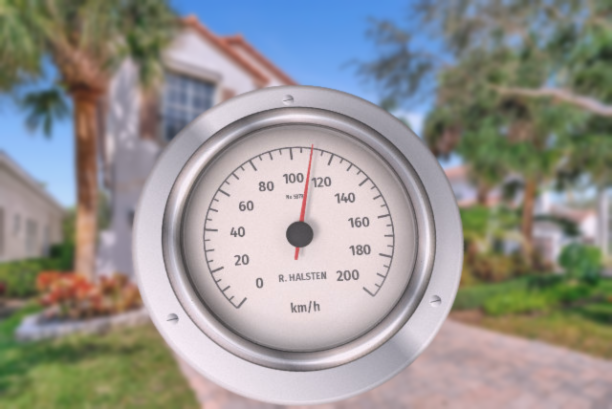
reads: 110
